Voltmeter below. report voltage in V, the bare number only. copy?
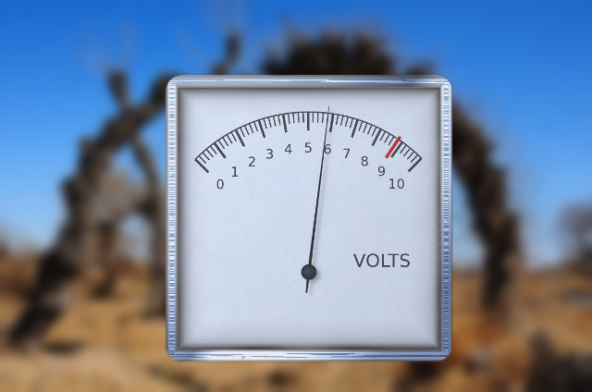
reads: 5.8
